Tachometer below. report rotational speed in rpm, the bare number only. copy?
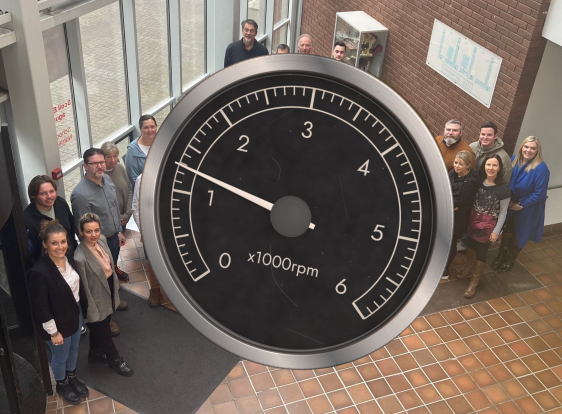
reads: 1300
